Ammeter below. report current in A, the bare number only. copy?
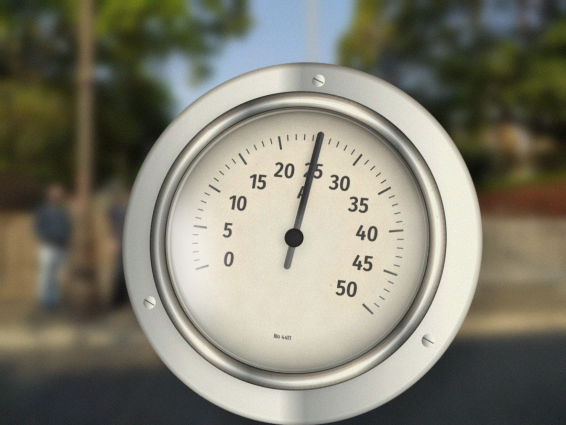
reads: 25
